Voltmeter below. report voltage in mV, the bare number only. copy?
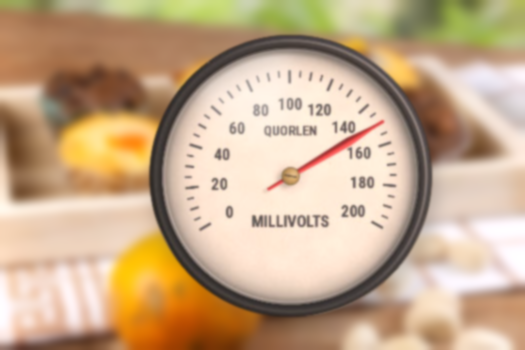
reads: 150
